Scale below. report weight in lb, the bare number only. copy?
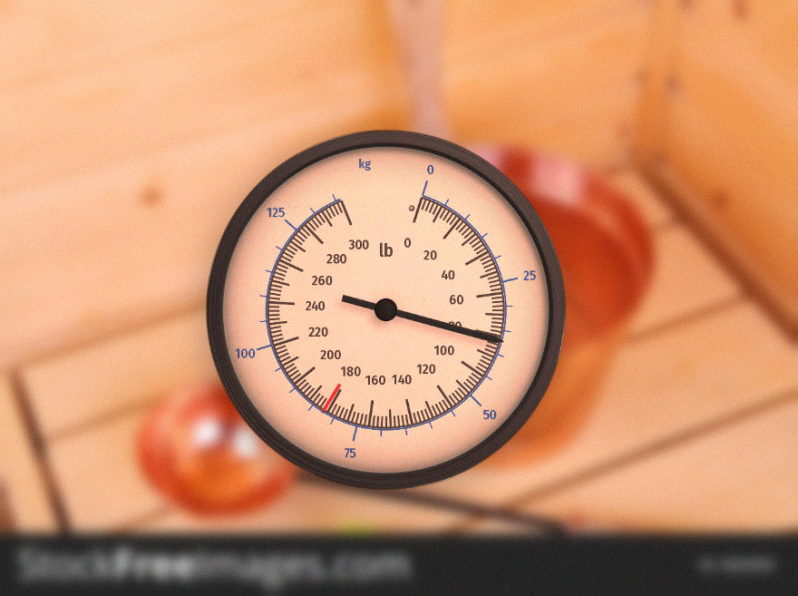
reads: 82
